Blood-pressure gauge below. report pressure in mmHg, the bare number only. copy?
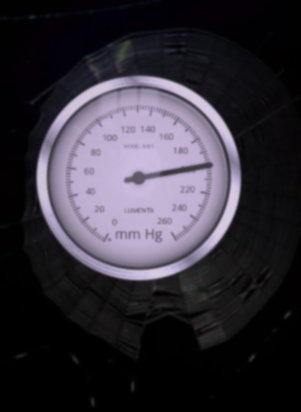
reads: 200
